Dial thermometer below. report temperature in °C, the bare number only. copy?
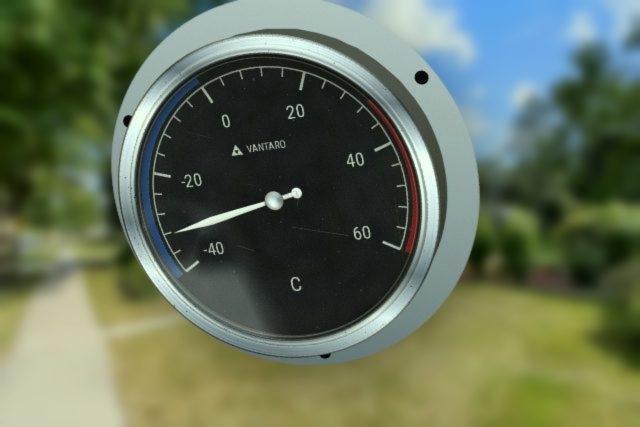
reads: -32
